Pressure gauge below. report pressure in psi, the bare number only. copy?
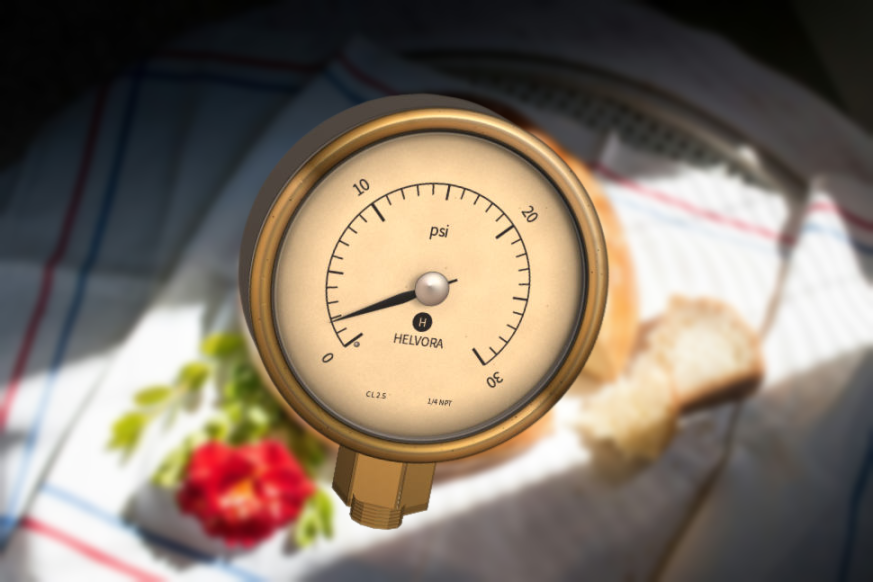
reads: 2
